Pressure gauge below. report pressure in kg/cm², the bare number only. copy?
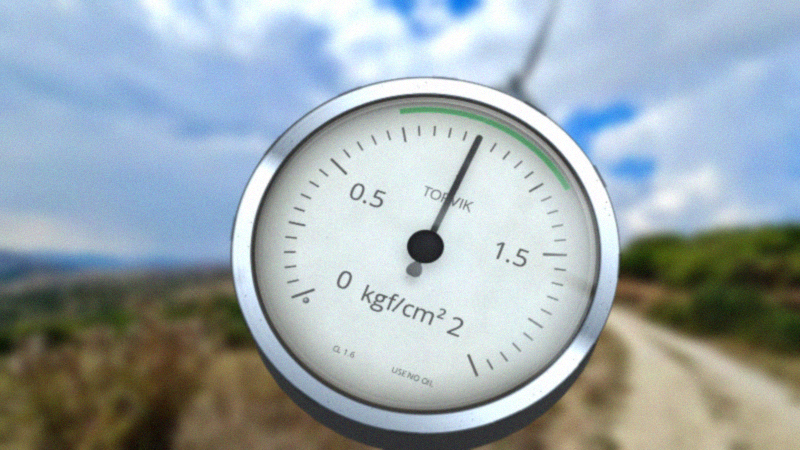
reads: 1
